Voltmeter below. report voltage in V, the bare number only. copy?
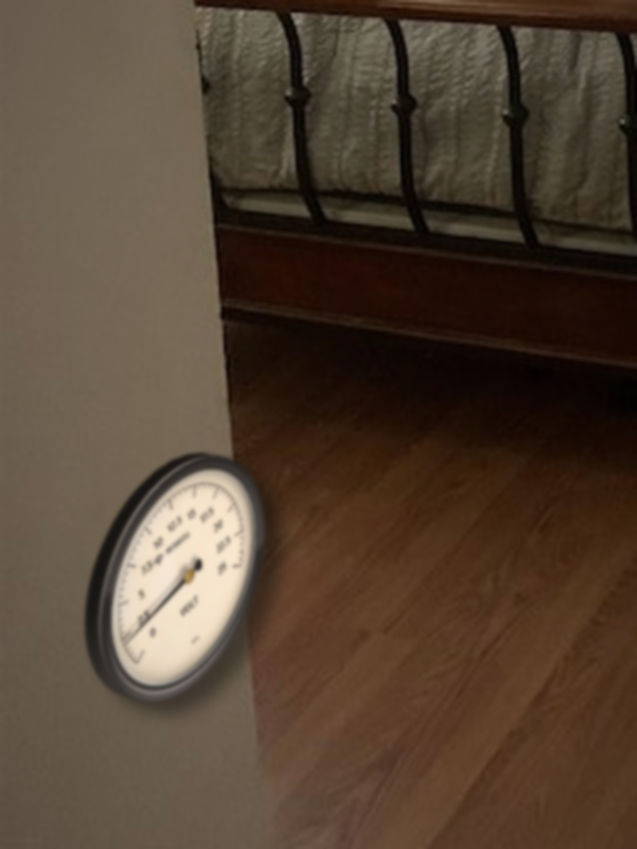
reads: 2.5
